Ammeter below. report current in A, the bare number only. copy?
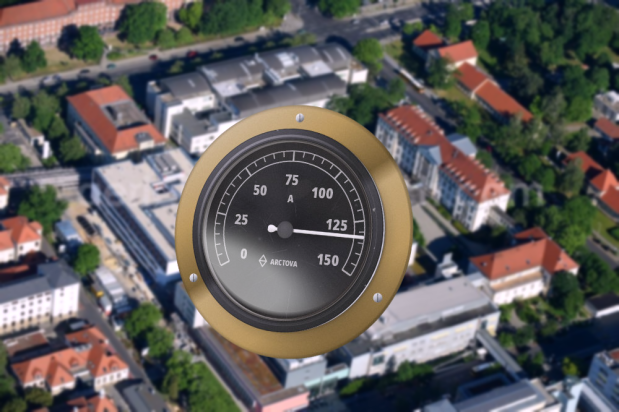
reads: 132.5
